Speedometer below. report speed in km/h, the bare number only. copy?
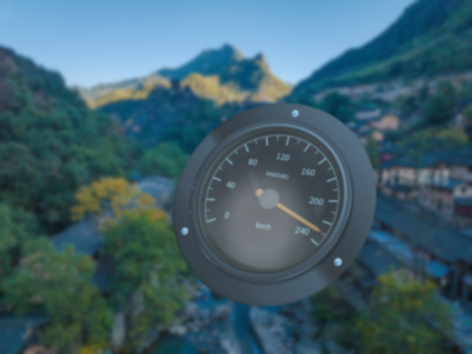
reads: 230
